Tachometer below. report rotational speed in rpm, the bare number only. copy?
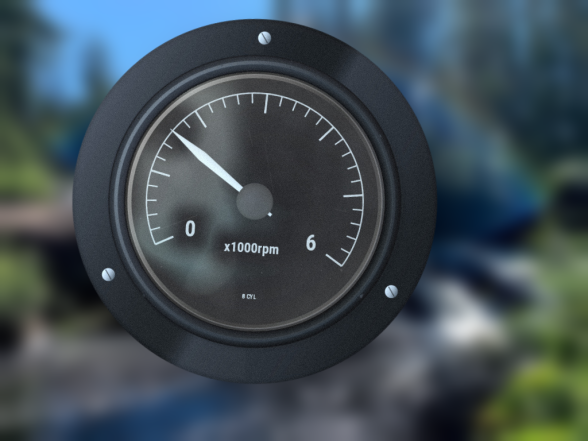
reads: 1600
